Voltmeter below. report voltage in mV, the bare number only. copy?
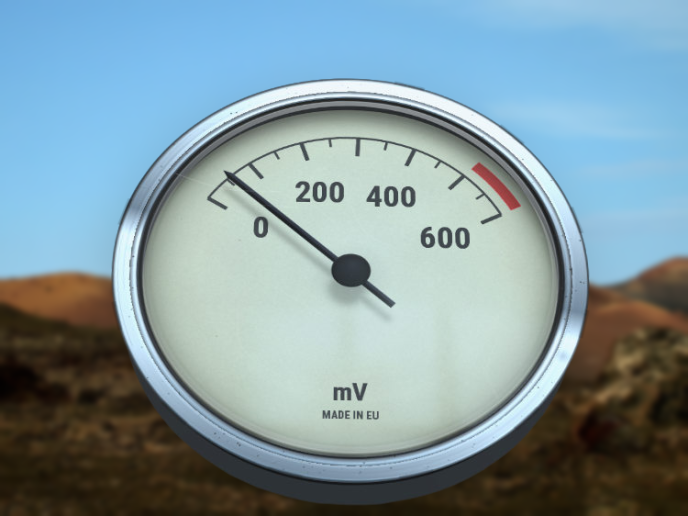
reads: 50
